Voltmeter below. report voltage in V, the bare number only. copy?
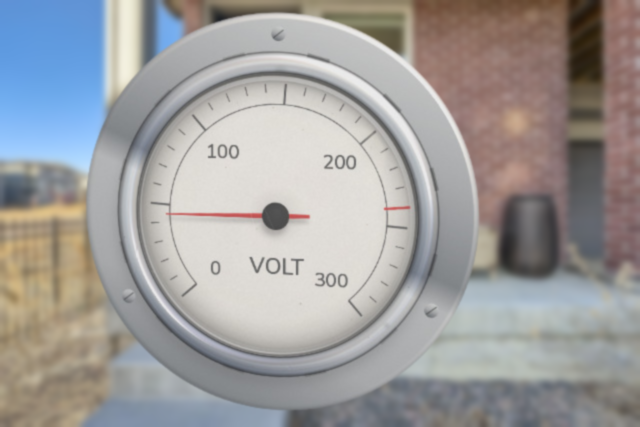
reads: 45
